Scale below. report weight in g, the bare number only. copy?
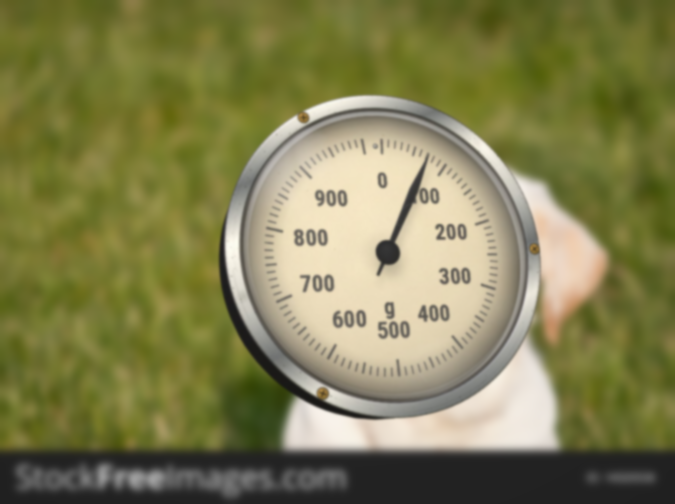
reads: 70
